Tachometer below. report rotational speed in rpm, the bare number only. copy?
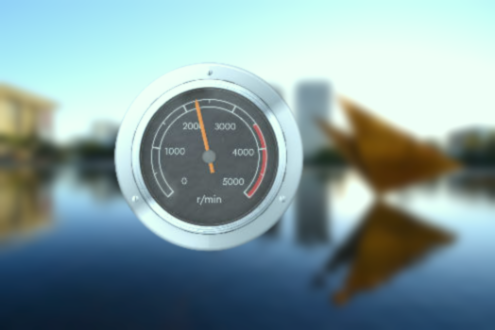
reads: 2250
